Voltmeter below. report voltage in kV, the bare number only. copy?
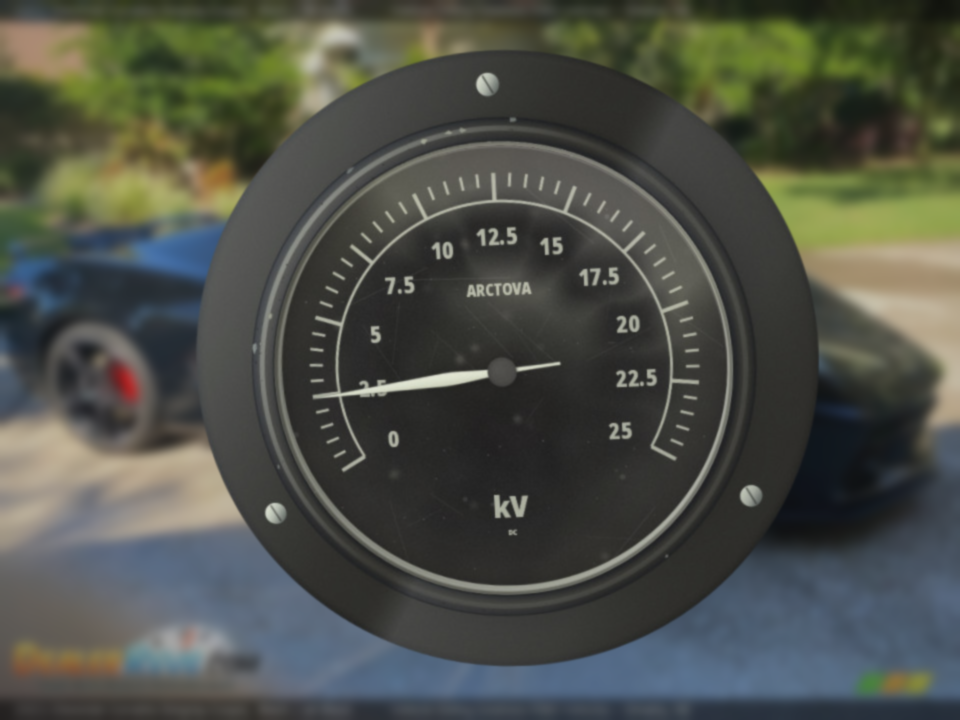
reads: 2.5
